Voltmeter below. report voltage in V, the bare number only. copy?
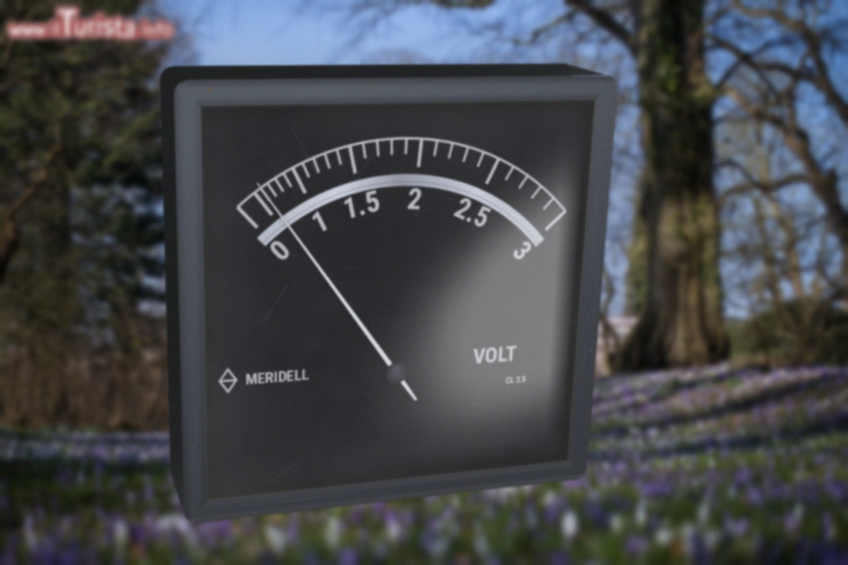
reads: 0.6
